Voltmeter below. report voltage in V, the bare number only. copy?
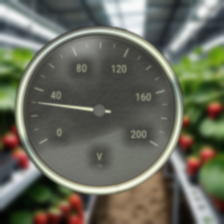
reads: 30
